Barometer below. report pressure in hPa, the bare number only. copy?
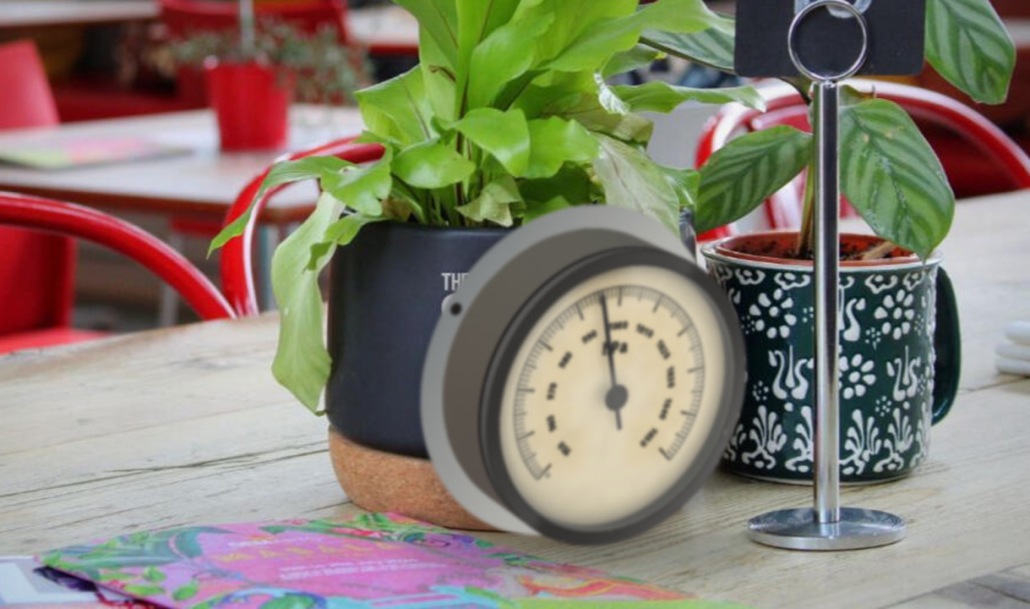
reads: 995
